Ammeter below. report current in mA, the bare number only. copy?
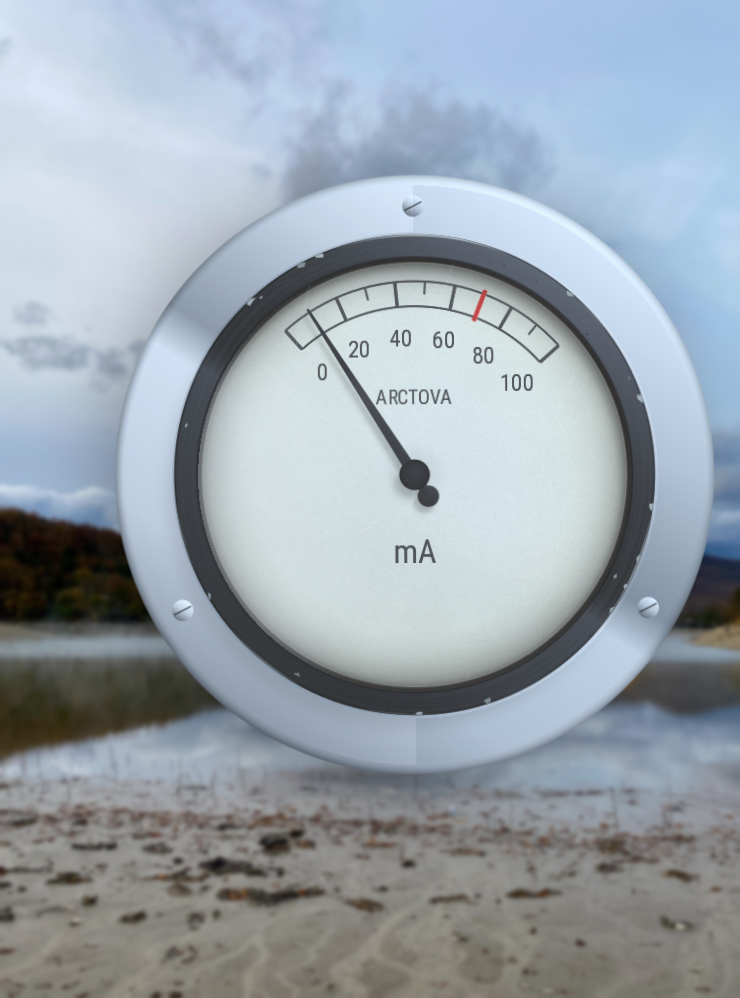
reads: 10
